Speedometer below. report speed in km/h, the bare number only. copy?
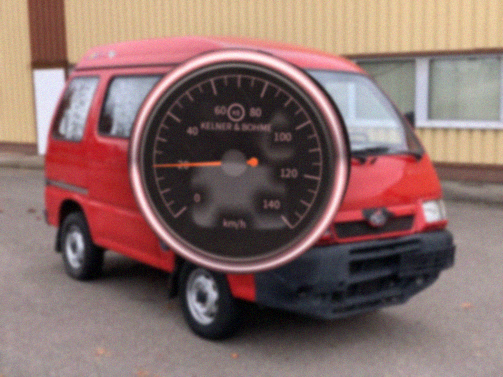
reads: 20
